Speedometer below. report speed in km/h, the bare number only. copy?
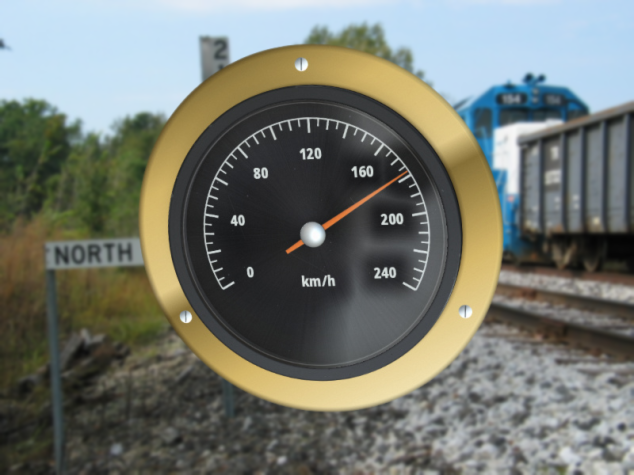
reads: 177.5
